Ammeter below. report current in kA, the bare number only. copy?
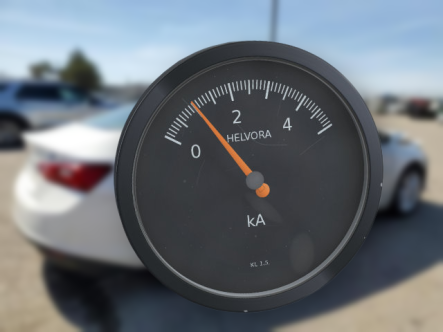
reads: 1
